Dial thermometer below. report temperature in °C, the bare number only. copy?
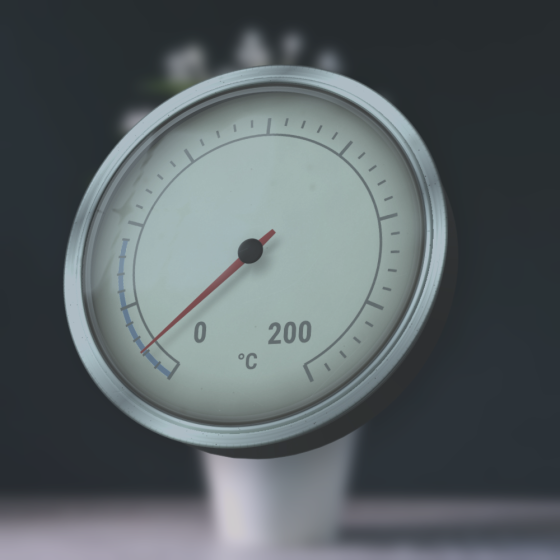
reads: 10
